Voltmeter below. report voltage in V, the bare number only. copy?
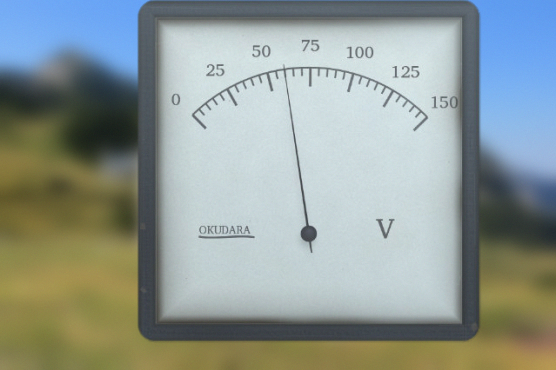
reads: 60
